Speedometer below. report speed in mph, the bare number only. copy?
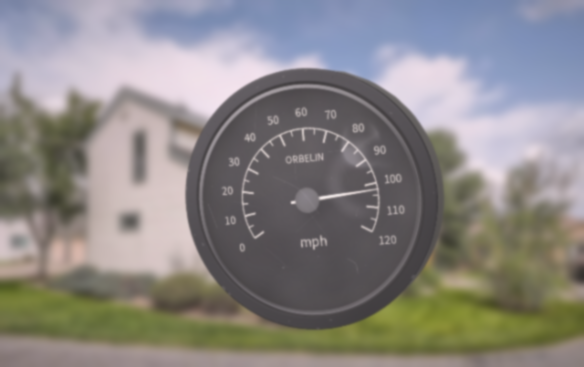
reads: 102.5
